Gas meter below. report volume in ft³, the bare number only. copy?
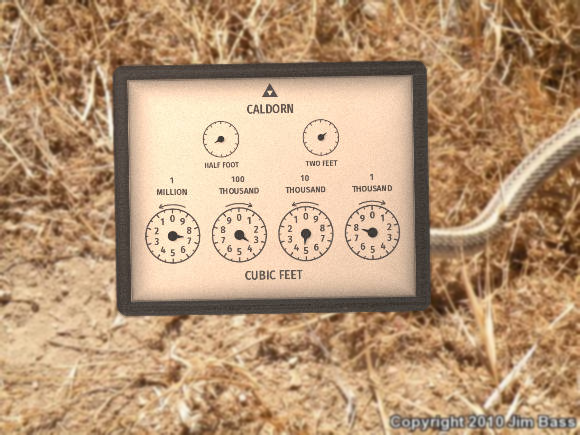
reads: 734800
